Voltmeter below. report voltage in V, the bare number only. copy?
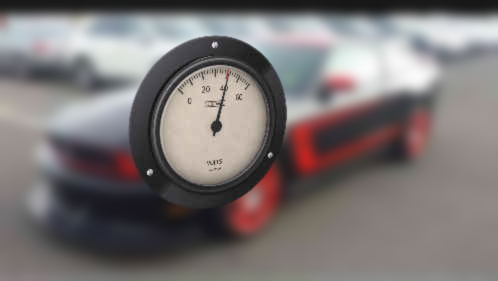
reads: 40
